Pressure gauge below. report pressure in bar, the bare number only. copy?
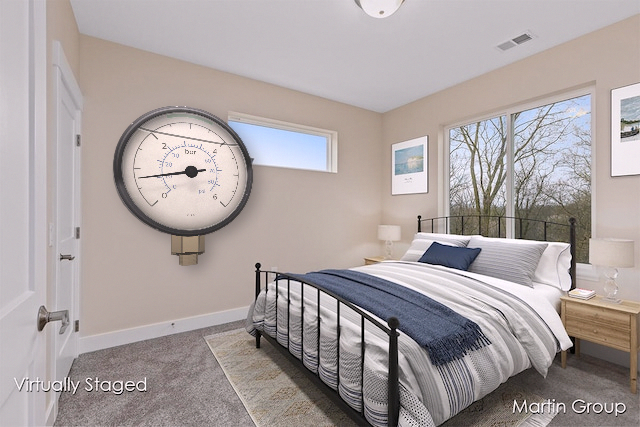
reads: 0.75
